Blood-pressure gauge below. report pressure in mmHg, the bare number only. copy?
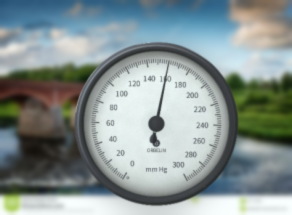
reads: 160
